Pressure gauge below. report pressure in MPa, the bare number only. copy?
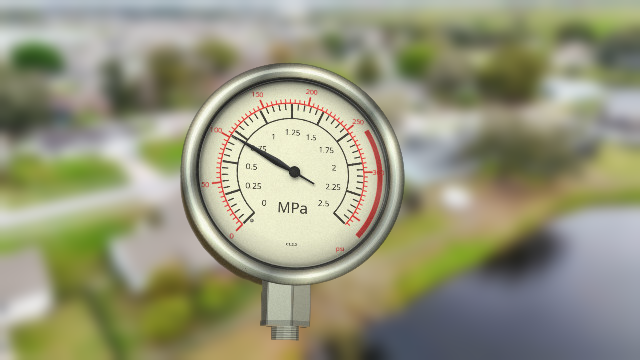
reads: 0.7
